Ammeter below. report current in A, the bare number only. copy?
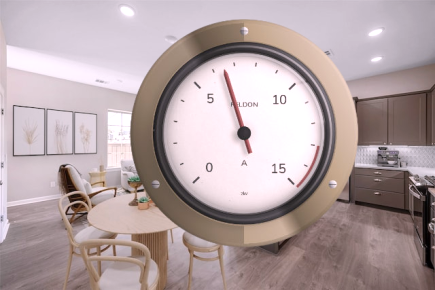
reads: 6.5
